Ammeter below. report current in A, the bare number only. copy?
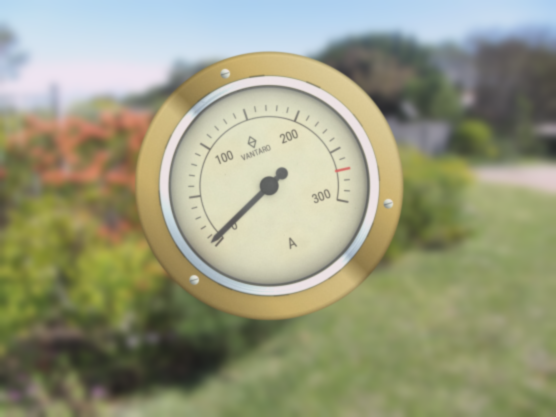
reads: 5
